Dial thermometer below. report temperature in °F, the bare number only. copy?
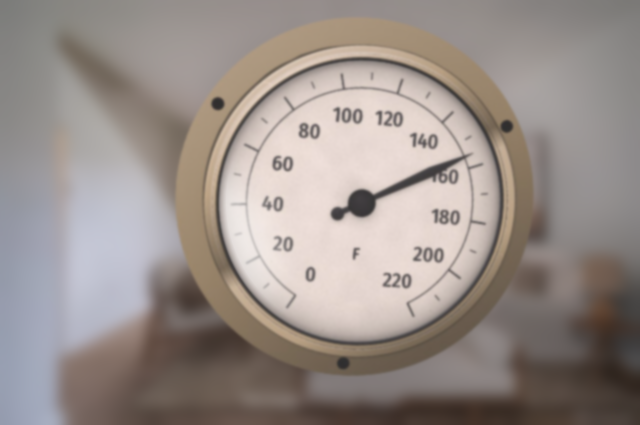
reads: 155
